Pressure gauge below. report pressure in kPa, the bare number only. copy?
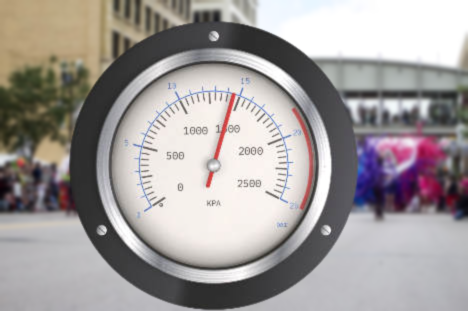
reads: 1450
